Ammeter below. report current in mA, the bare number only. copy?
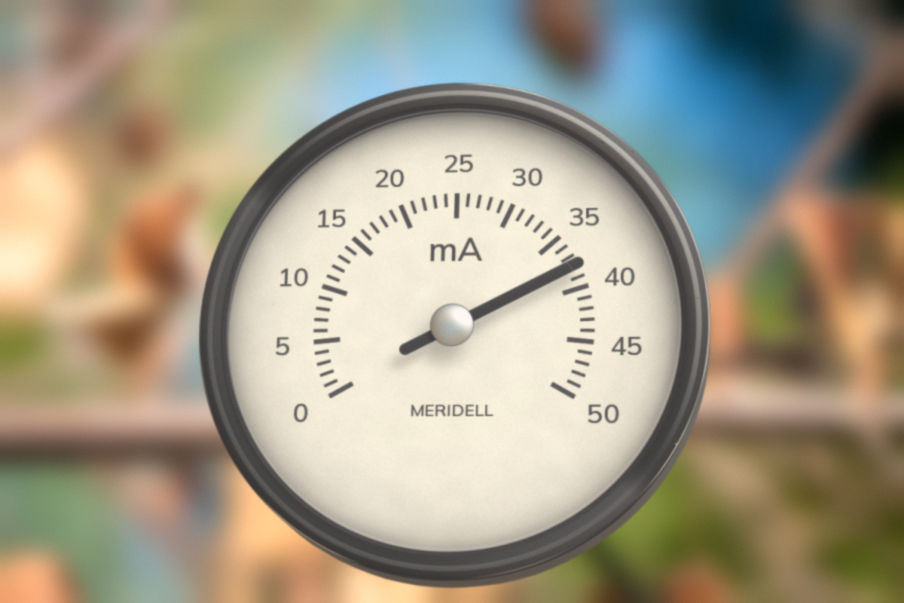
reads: 38
